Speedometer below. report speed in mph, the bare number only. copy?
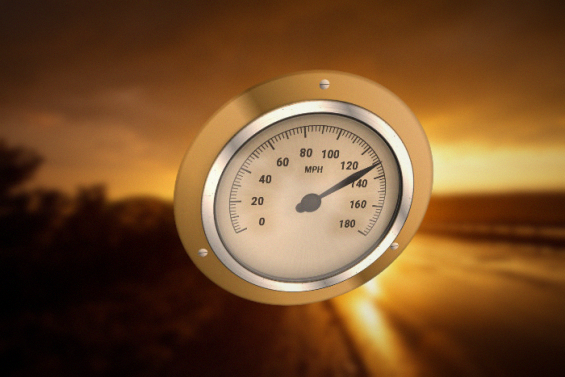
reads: 130
